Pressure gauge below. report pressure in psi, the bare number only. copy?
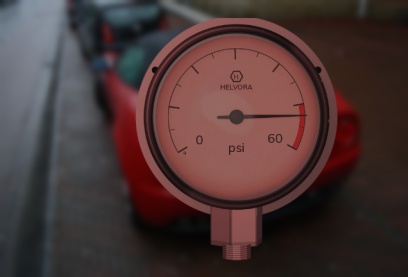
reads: 52.5
